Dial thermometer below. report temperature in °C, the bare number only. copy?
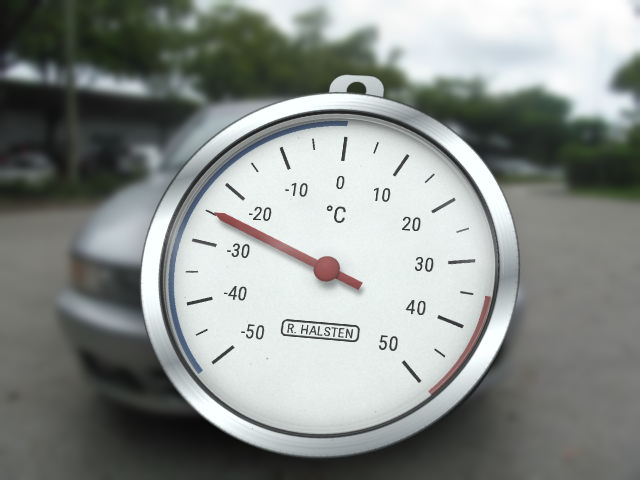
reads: -25
